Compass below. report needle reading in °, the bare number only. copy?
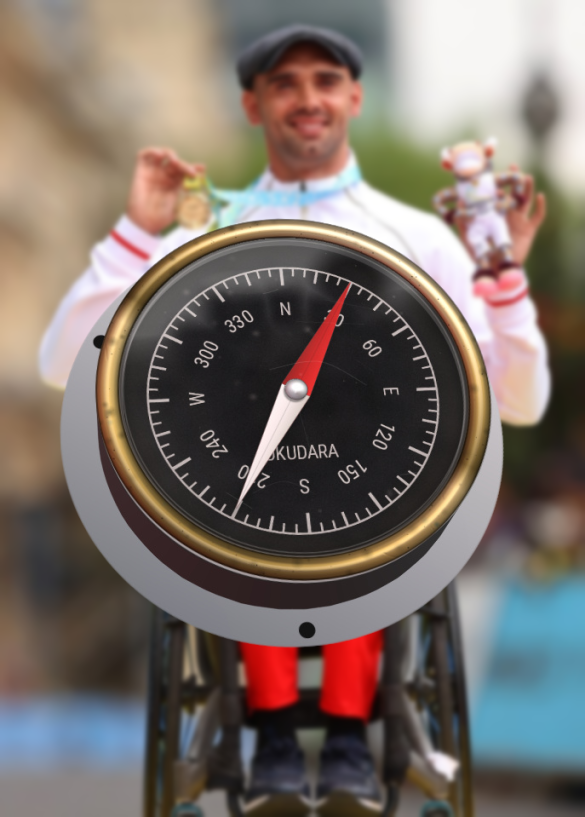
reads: 30
